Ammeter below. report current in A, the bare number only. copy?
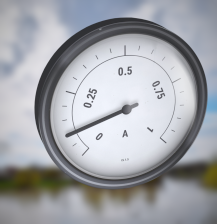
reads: 0.1
